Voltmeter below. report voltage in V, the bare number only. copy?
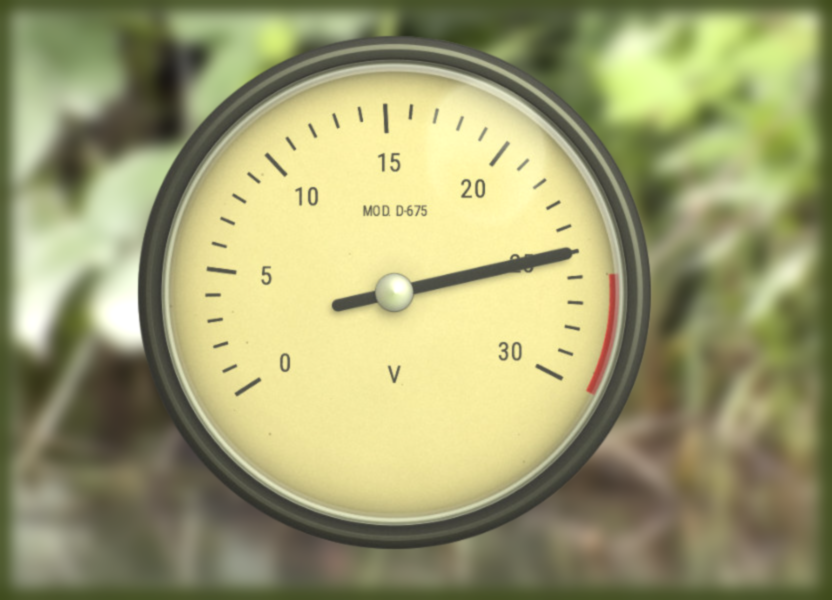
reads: 25
